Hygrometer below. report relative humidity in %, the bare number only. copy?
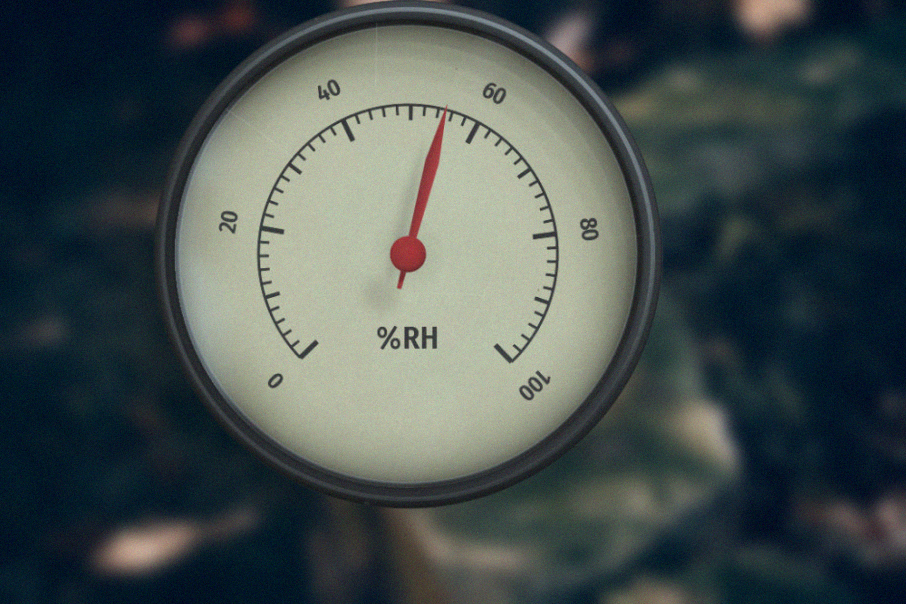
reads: 55
